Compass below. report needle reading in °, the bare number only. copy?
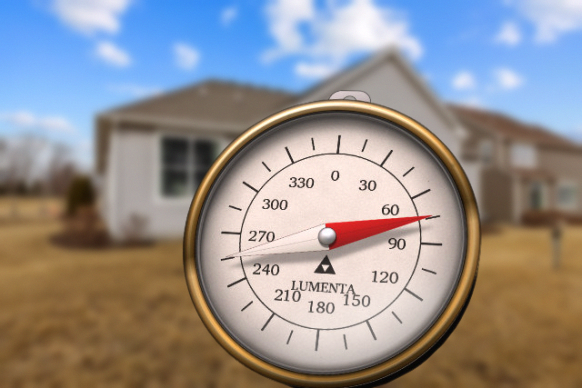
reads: 75
